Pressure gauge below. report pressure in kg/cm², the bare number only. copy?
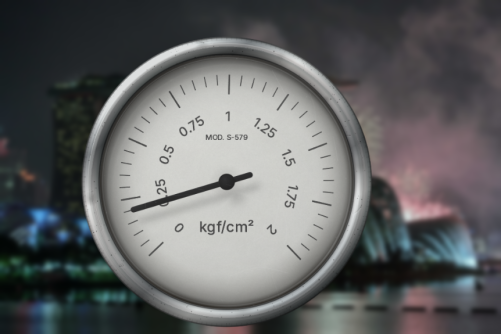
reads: 0.2
